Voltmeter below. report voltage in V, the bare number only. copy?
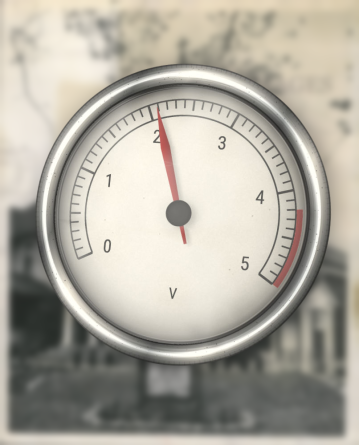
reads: 2.1
